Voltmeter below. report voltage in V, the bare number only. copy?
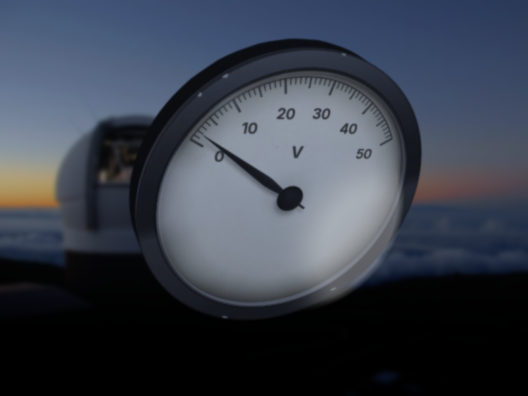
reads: 2
